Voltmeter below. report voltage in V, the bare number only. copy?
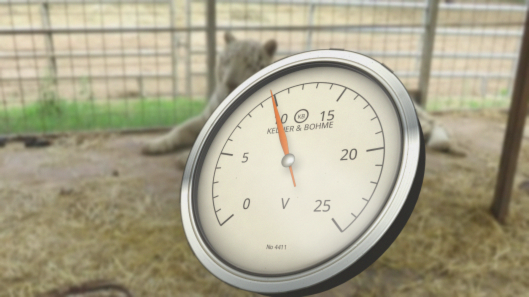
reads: 10
